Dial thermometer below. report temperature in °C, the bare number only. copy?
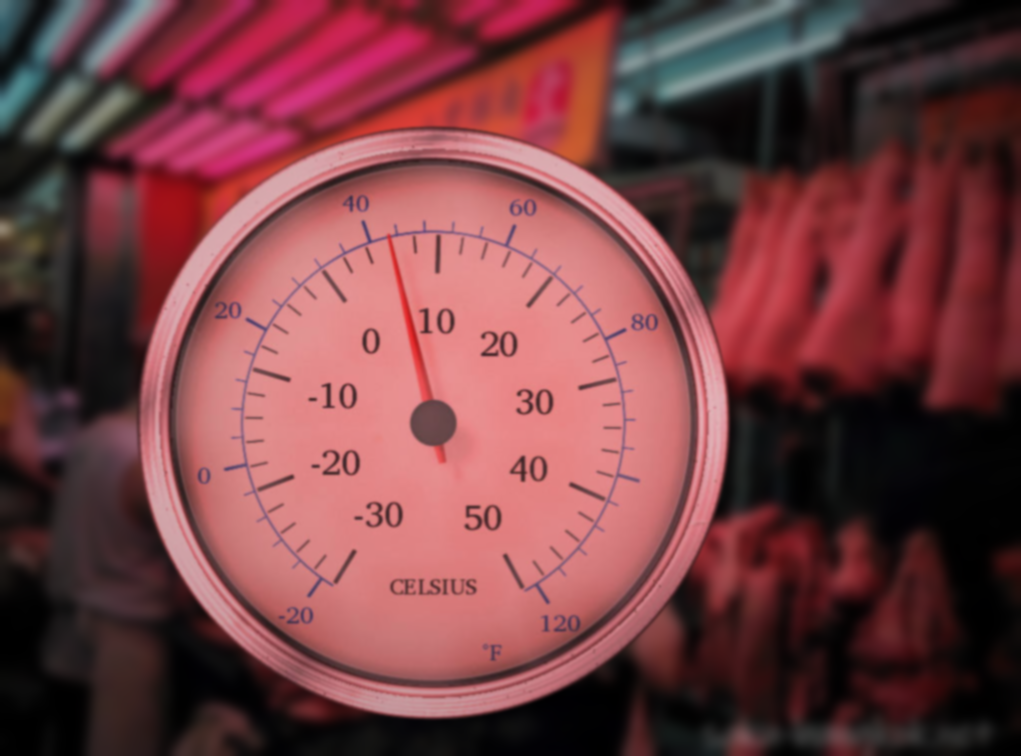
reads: 6
